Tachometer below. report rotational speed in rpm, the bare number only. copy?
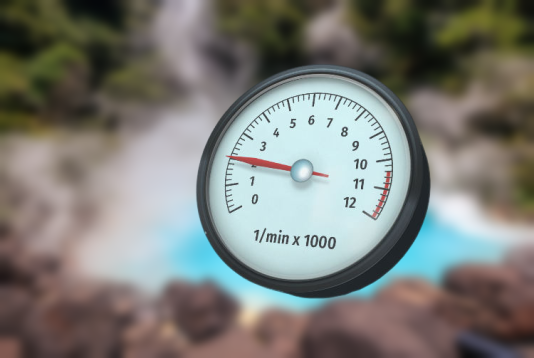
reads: 2000
